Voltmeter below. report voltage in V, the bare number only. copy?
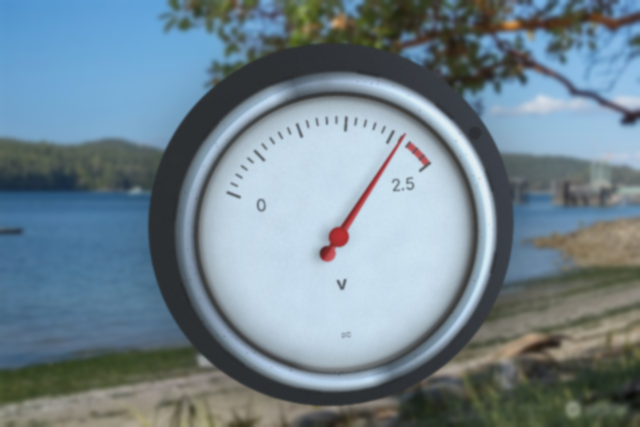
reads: 2.1
